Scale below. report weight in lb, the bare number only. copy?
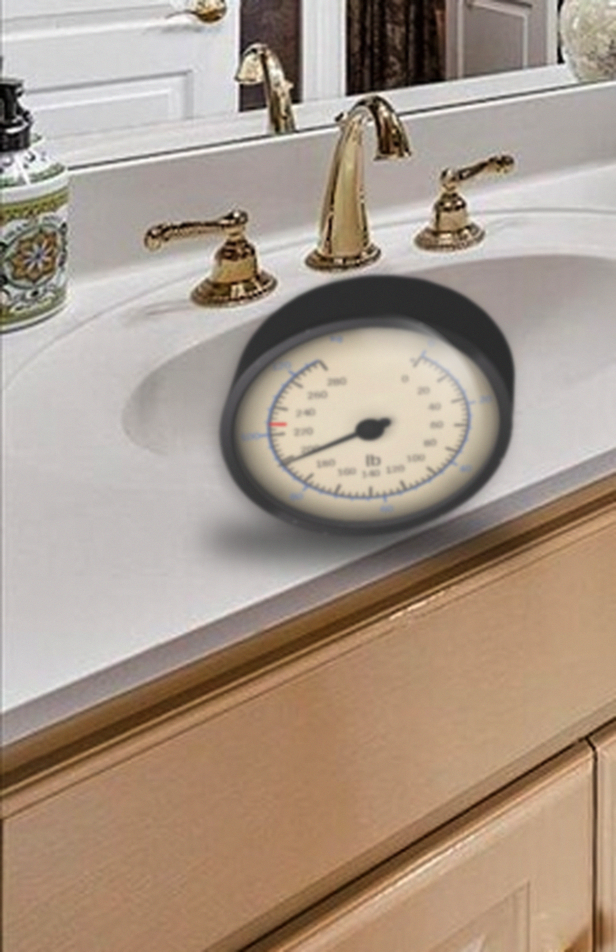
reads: 200
